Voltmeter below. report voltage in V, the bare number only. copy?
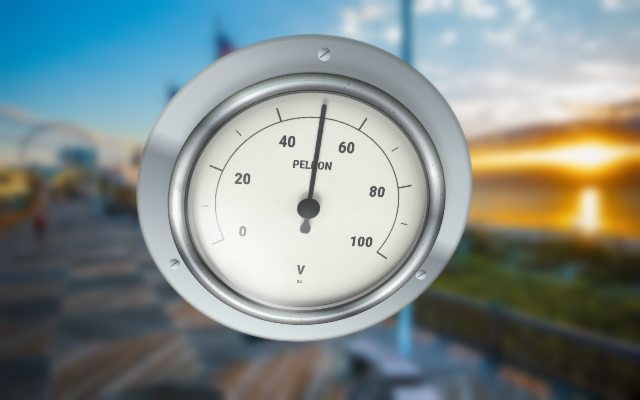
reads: 50
